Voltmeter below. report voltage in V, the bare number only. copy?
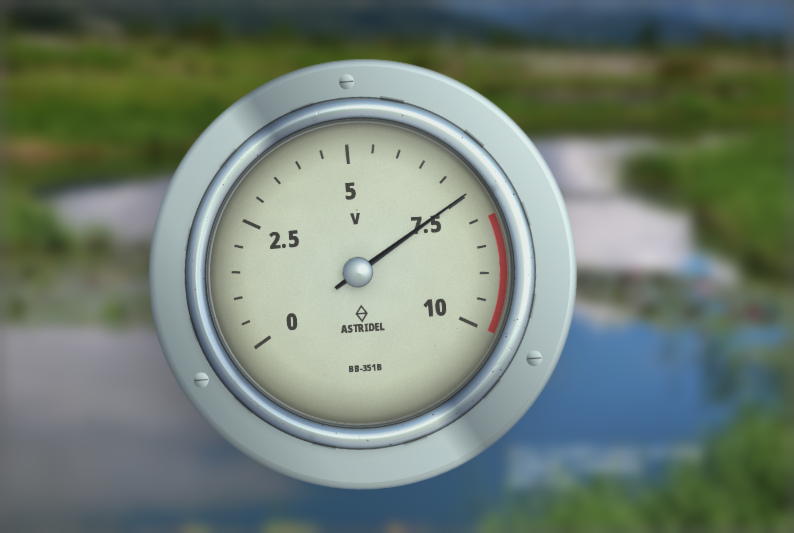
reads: 7.5
